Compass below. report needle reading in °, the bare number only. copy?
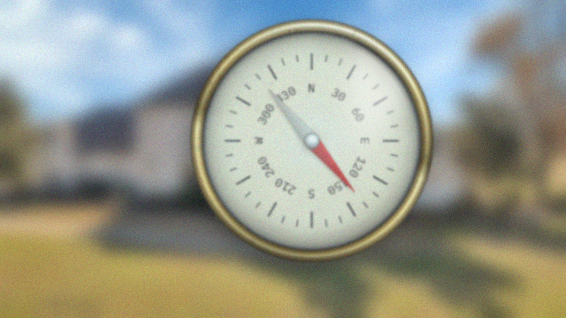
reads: 140
